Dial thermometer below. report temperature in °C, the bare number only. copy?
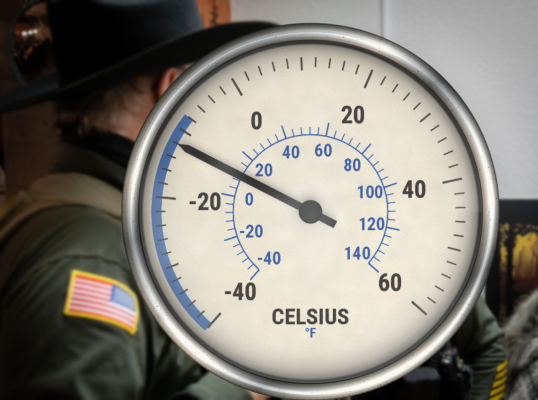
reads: -12
